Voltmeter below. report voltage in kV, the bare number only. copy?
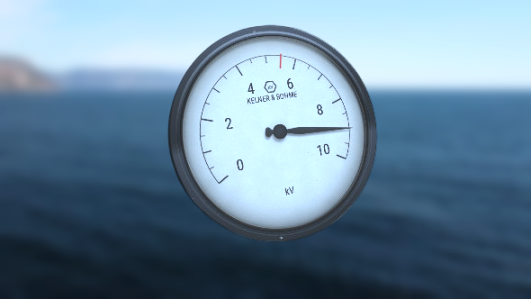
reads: 9
